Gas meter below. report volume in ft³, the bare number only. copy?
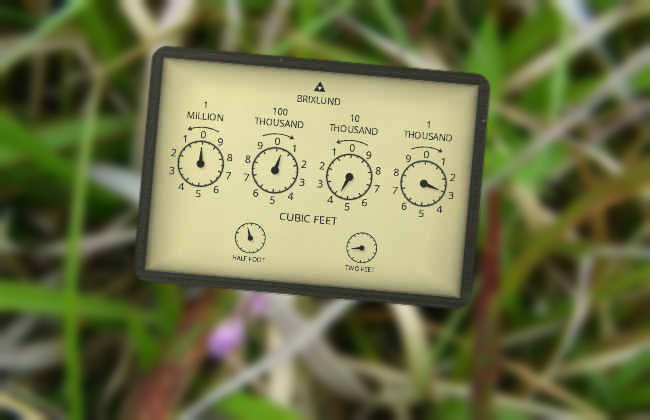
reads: 4300
